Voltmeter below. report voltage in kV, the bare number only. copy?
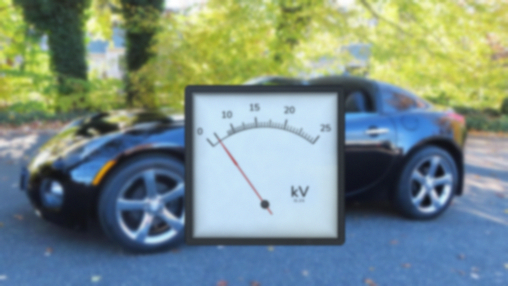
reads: 5
